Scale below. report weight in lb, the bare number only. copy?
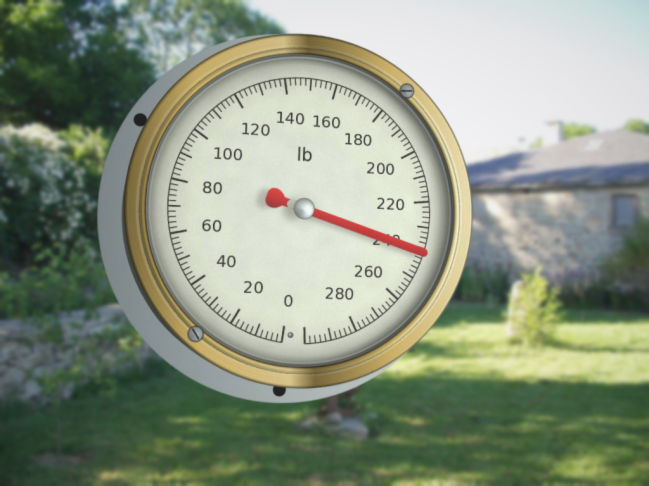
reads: 240
